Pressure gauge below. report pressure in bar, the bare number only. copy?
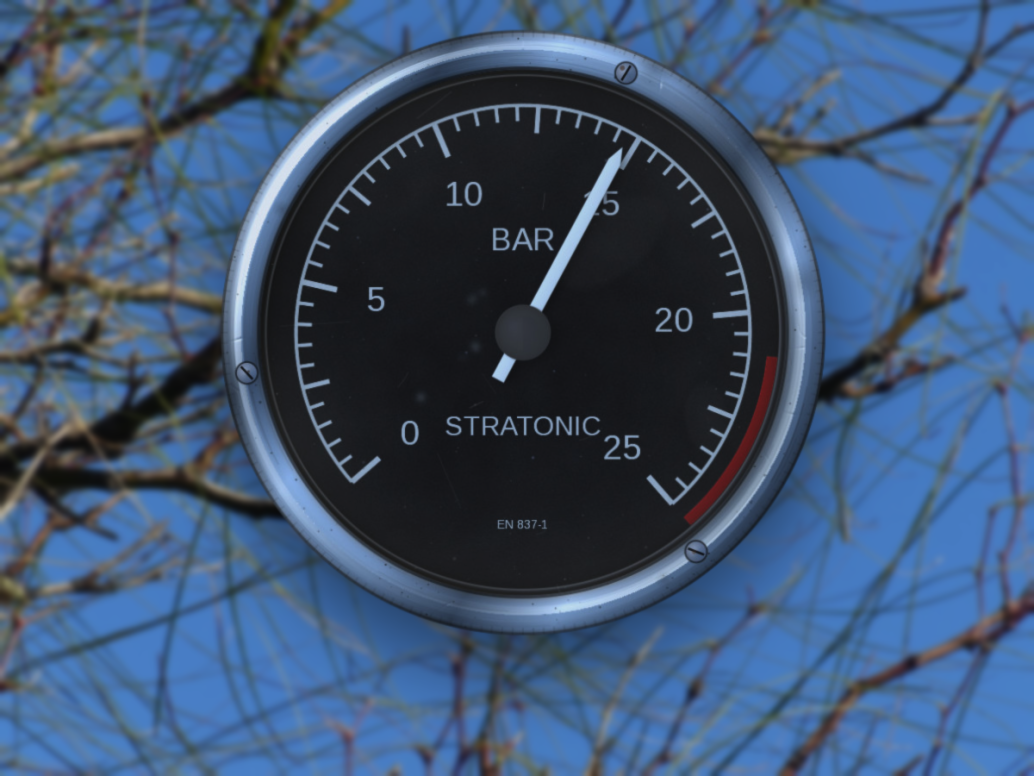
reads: 14.75
